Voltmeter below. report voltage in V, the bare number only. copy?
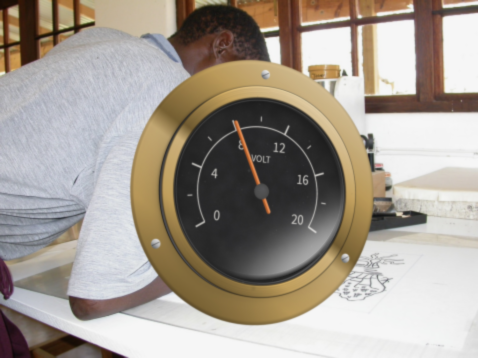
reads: 8
